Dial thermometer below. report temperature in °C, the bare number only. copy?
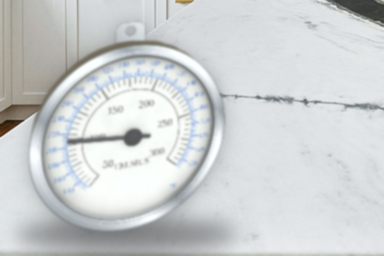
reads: 100
